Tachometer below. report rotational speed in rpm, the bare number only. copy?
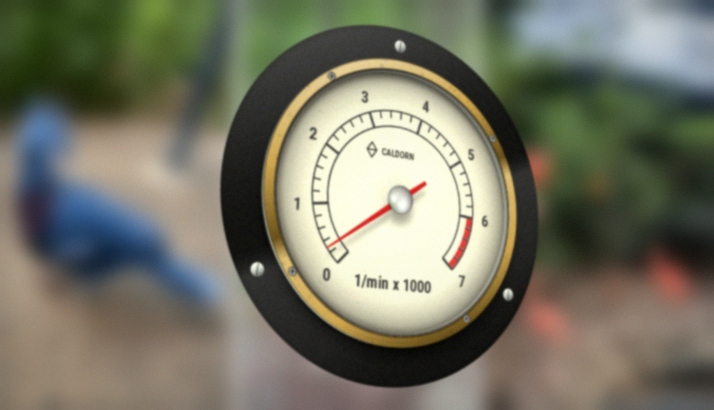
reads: 300
